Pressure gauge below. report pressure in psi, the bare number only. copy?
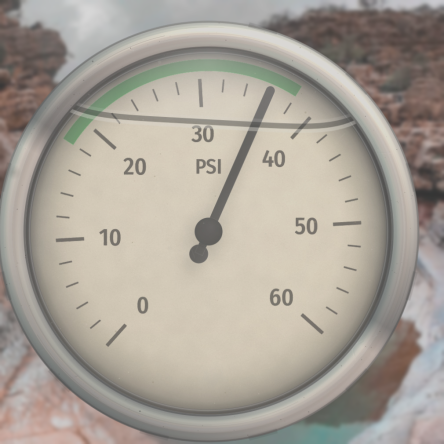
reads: 36
